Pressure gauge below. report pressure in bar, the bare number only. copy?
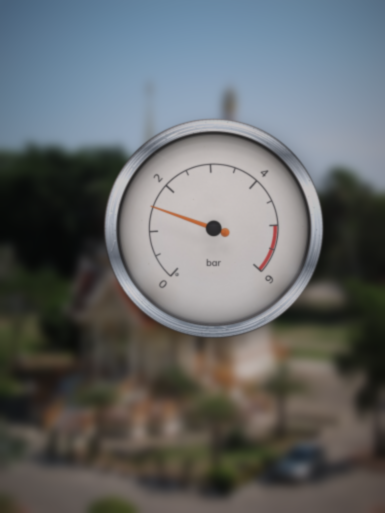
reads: 1.5
